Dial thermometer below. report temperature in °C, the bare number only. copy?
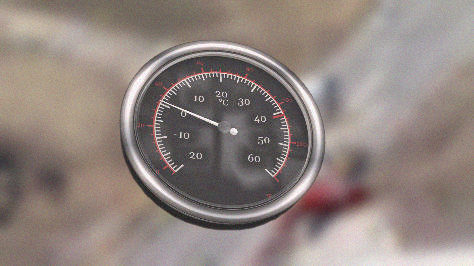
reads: 0
